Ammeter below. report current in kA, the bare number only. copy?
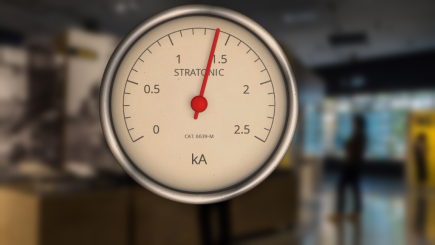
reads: 1.4
